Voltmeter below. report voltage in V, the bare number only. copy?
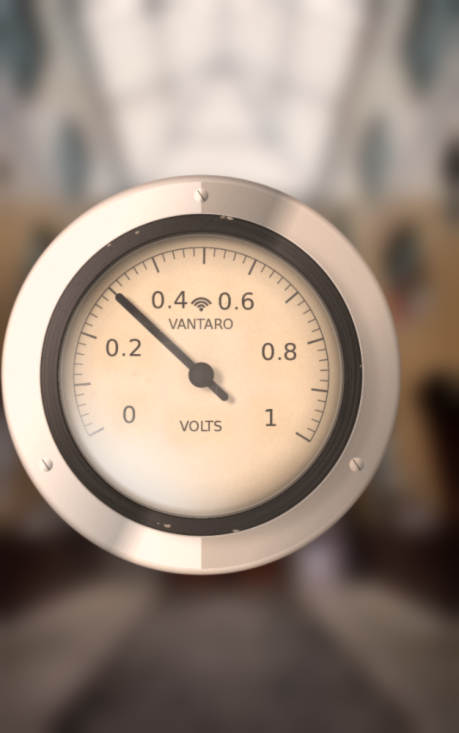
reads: 0.3
